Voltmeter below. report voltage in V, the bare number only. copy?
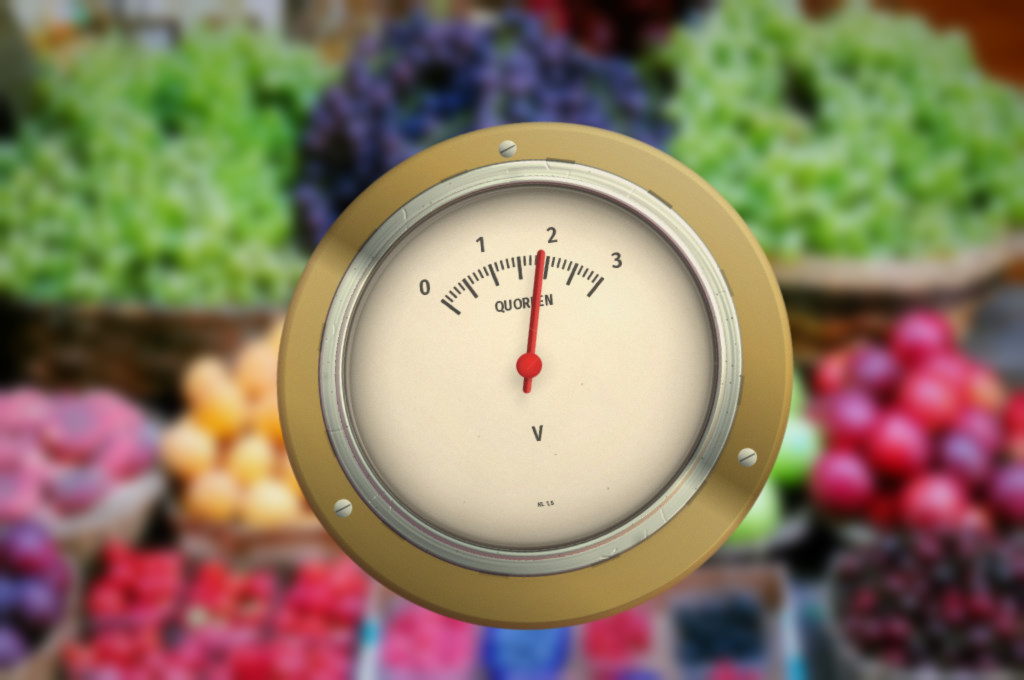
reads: 1.9
